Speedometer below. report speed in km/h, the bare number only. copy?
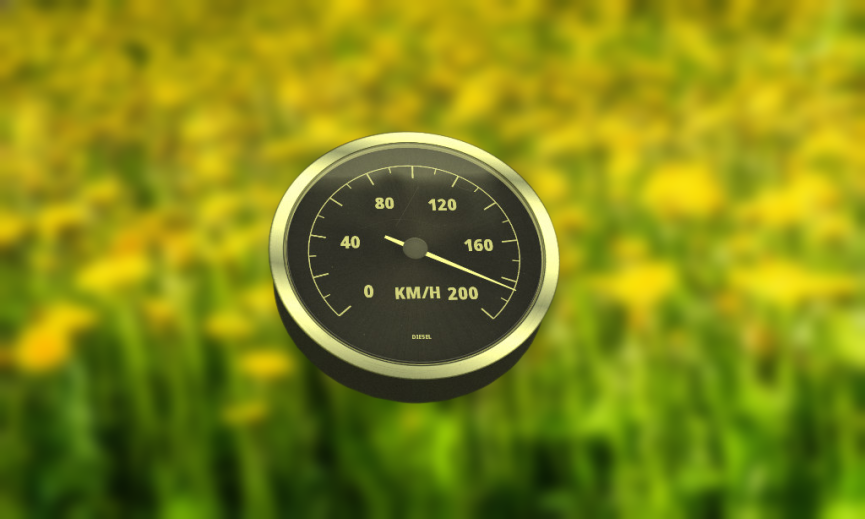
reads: 185
